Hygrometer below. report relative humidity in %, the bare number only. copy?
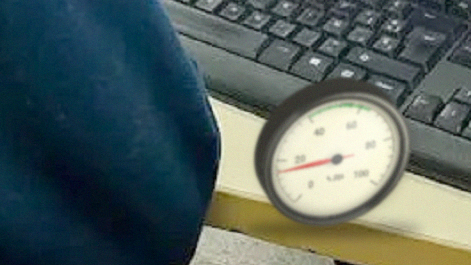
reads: 16
